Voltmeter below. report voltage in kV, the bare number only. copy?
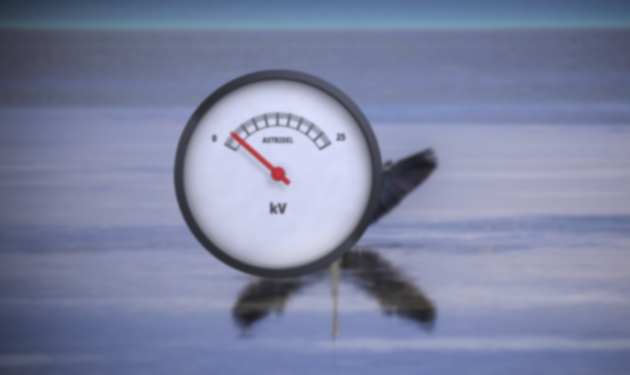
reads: 2.5
